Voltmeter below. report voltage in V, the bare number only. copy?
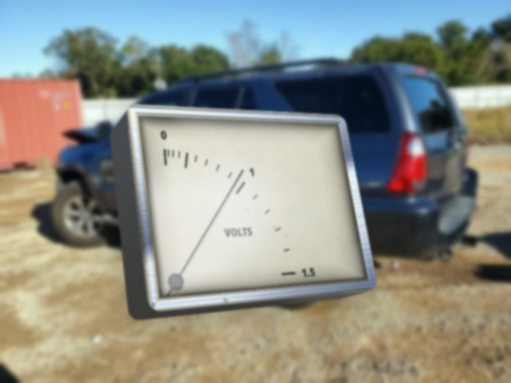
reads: 0.95
